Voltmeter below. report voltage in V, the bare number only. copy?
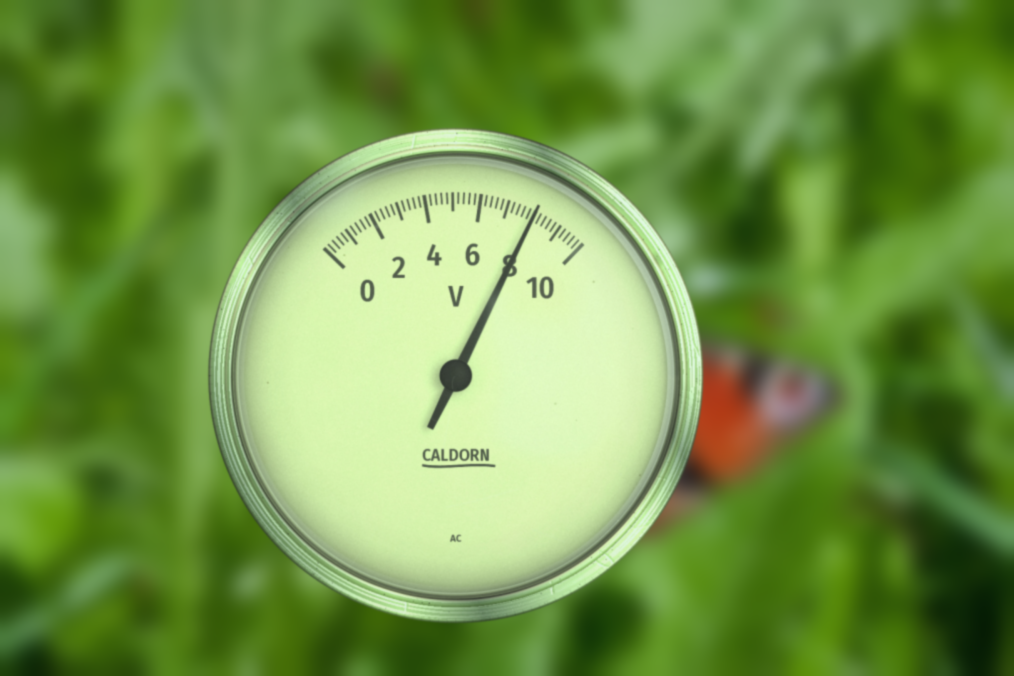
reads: 8
